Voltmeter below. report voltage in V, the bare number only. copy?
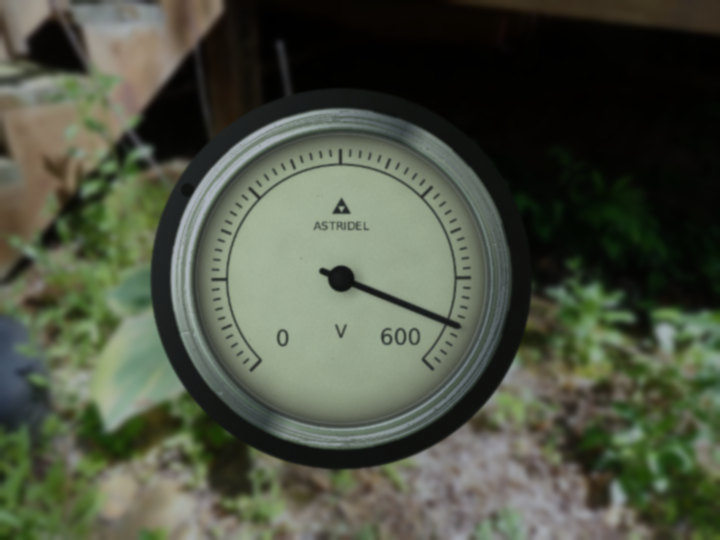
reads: 550
